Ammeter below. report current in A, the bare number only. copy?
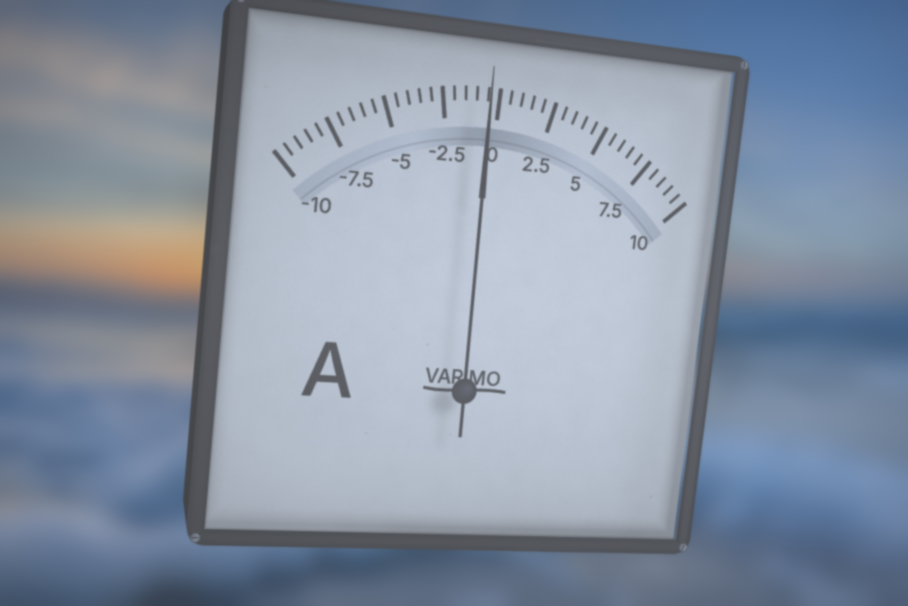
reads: -0.5
